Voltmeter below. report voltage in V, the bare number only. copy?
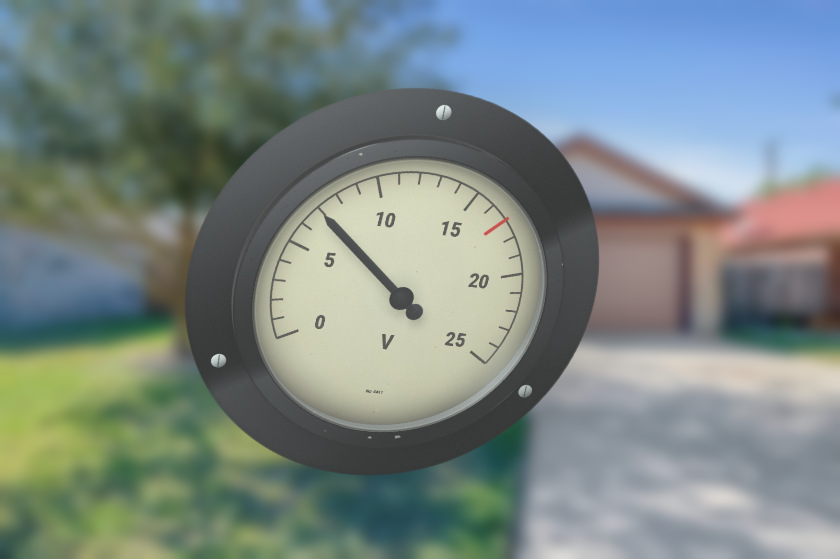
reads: 7
